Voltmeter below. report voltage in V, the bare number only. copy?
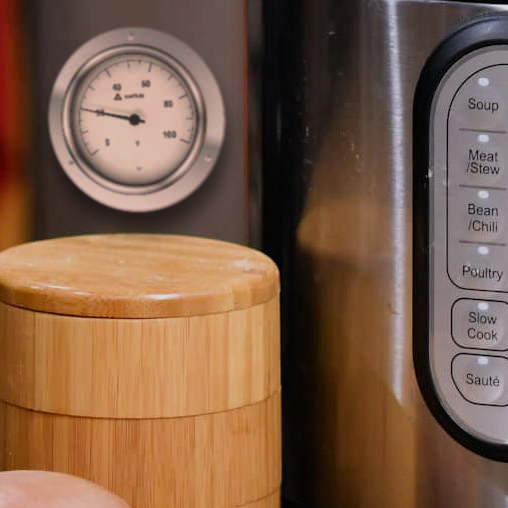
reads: 20
